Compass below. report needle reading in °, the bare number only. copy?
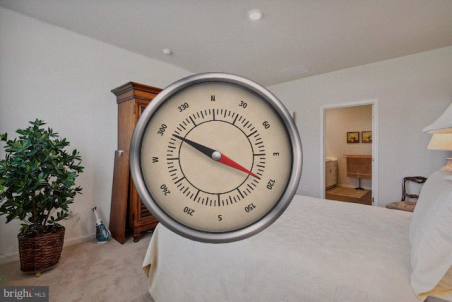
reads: 120
